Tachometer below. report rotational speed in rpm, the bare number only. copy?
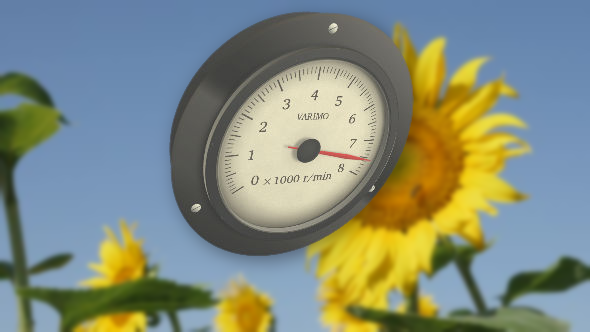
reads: 7500
